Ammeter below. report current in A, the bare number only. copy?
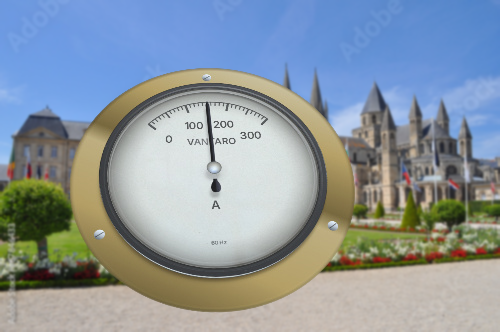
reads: 150
